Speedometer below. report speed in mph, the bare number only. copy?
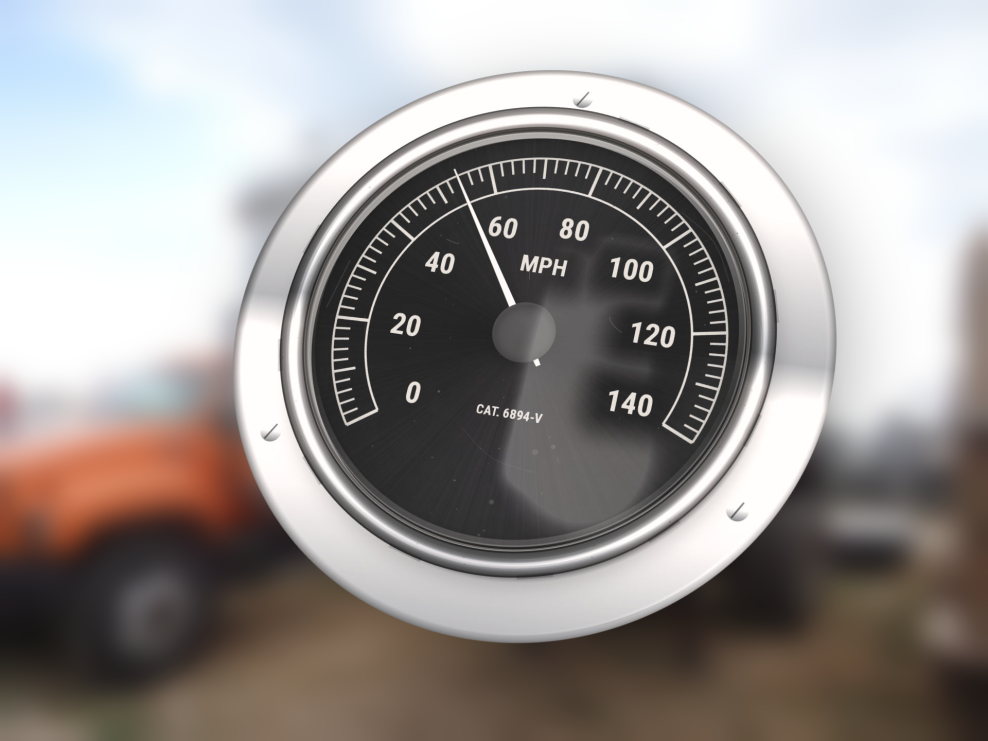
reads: 54
